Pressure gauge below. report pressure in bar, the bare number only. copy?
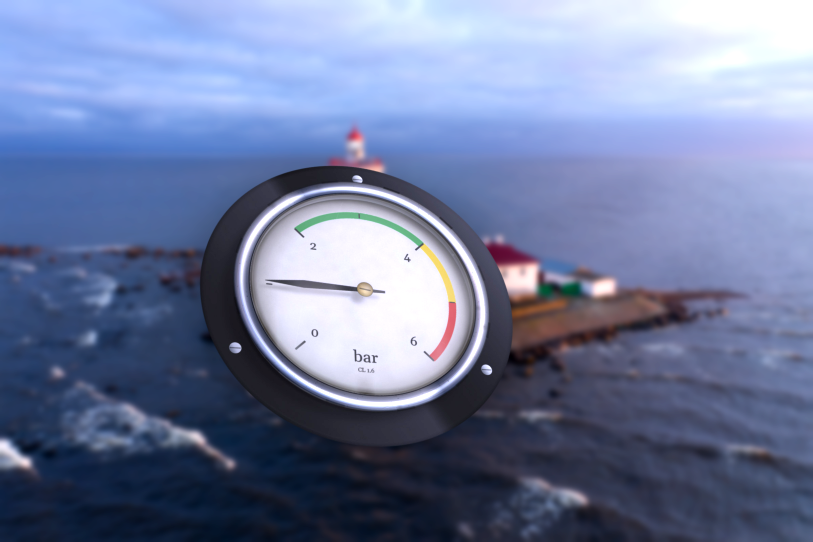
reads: 1
